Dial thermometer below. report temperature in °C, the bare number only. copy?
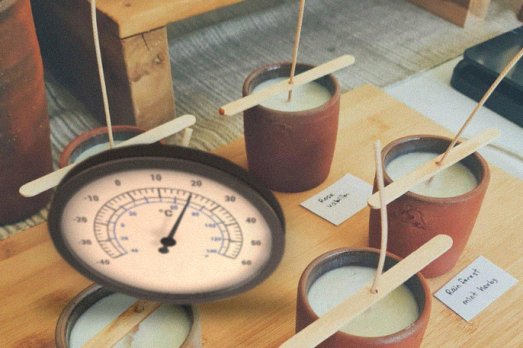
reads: 20
